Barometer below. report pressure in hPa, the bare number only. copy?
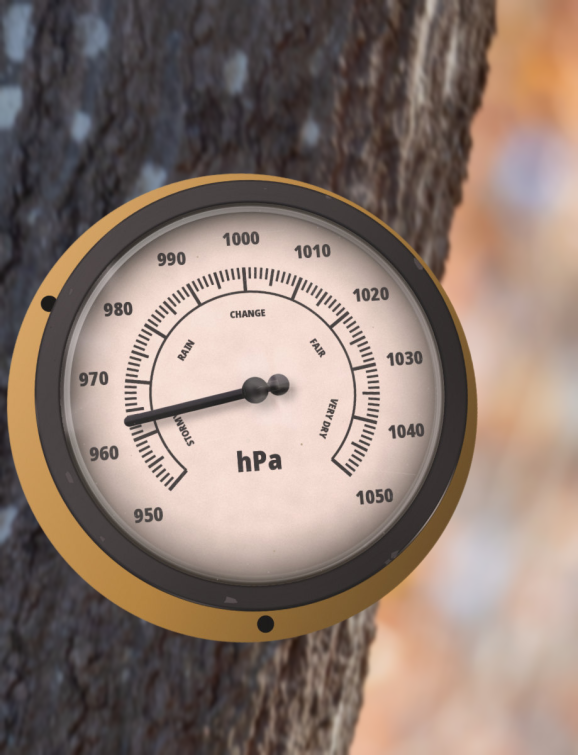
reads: 963
